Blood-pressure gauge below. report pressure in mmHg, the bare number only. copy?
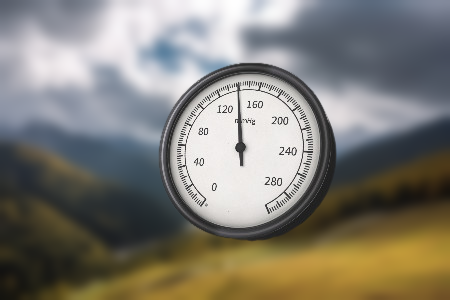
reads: 140
